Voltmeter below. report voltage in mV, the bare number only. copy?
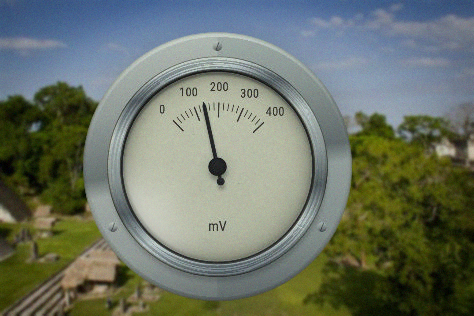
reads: 140
